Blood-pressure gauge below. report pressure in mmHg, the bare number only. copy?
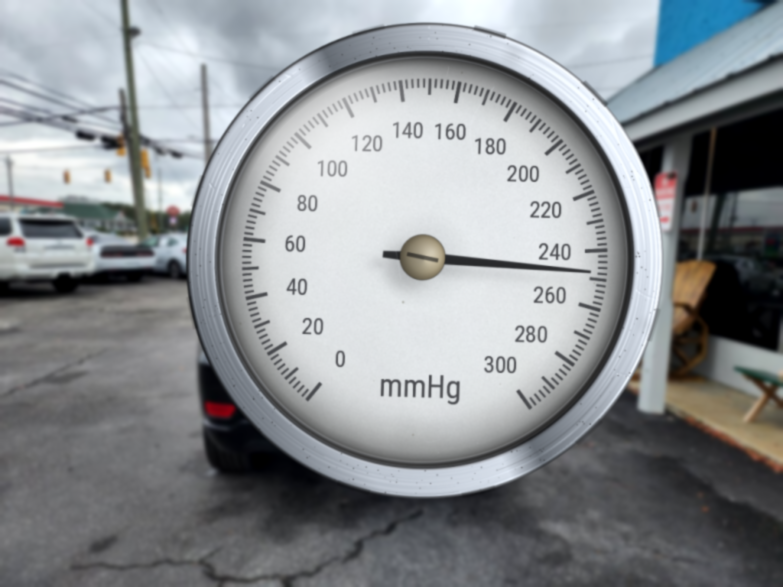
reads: 248
